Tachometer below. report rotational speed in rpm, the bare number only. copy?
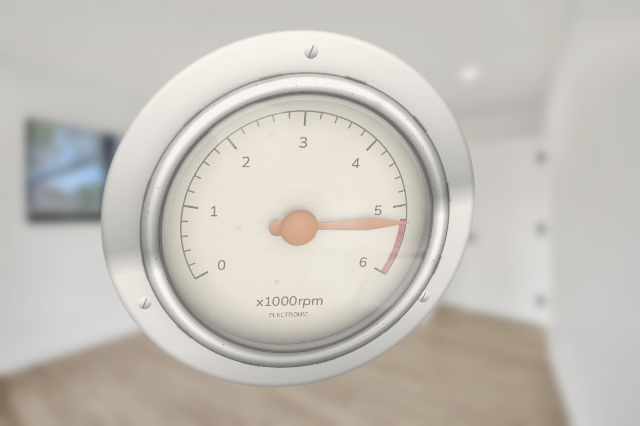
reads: 5200
